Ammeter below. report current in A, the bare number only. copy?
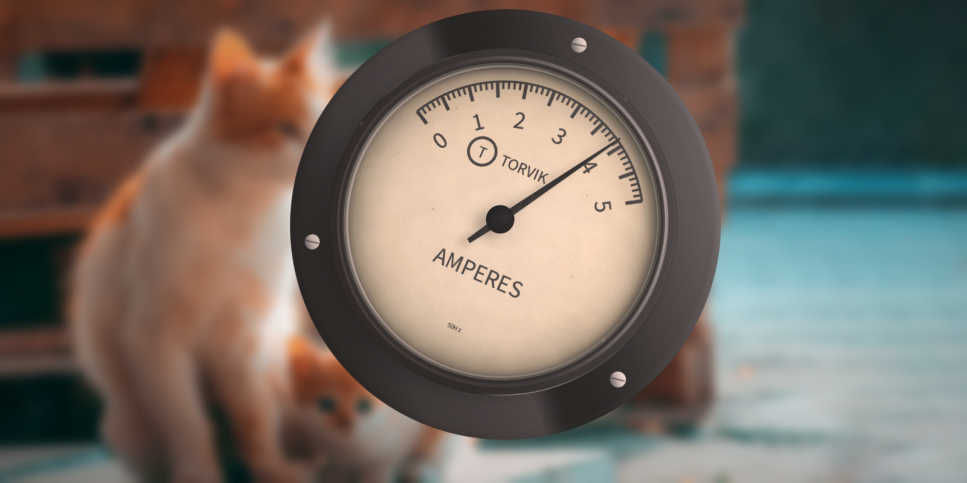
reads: 3.9
